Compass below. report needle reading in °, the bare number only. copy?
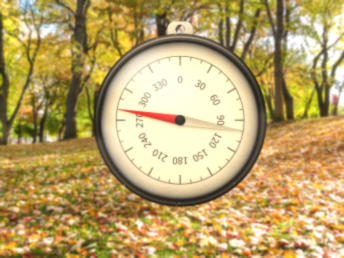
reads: 280
